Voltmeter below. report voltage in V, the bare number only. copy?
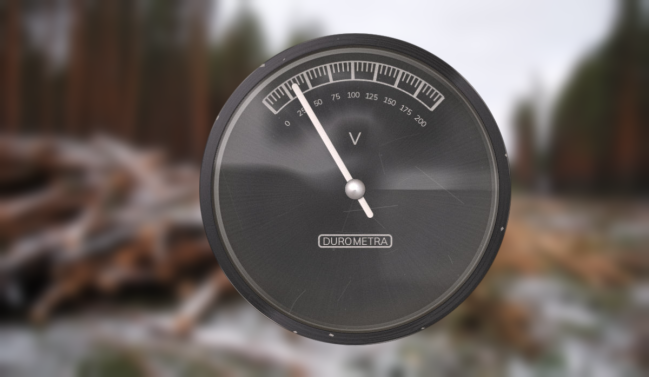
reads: 35
